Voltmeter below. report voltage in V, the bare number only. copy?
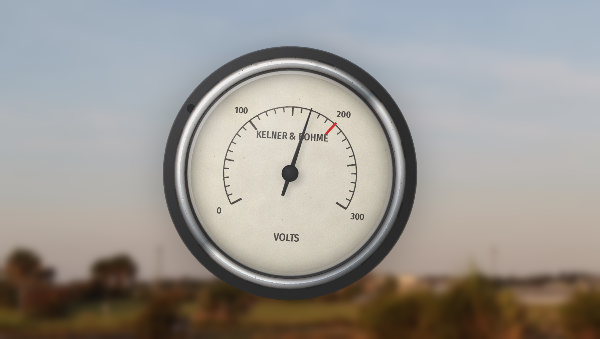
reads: 170
